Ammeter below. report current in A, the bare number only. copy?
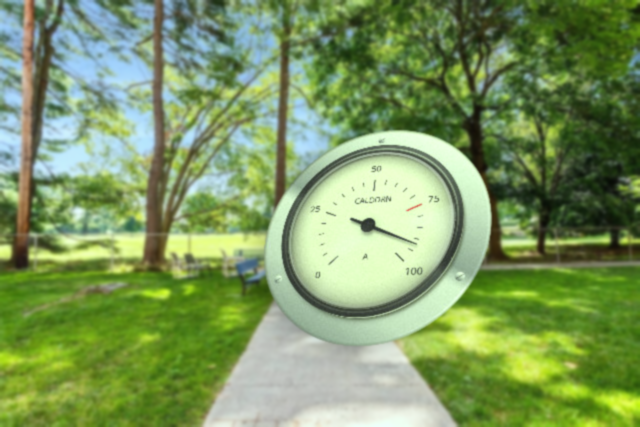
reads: 92.5
